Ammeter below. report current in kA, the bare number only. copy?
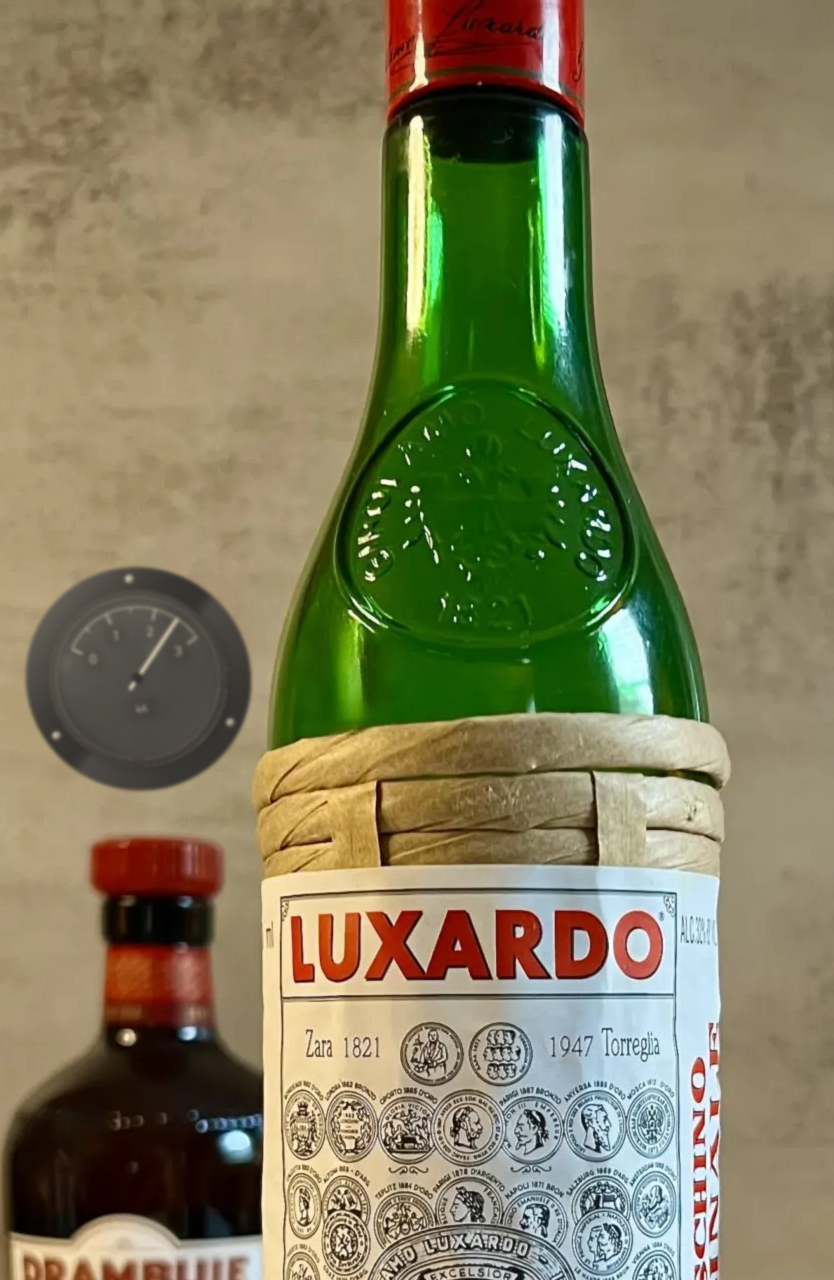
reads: 2.5
